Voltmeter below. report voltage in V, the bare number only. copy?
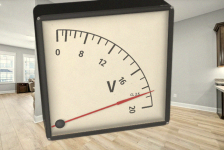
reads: 18.5
